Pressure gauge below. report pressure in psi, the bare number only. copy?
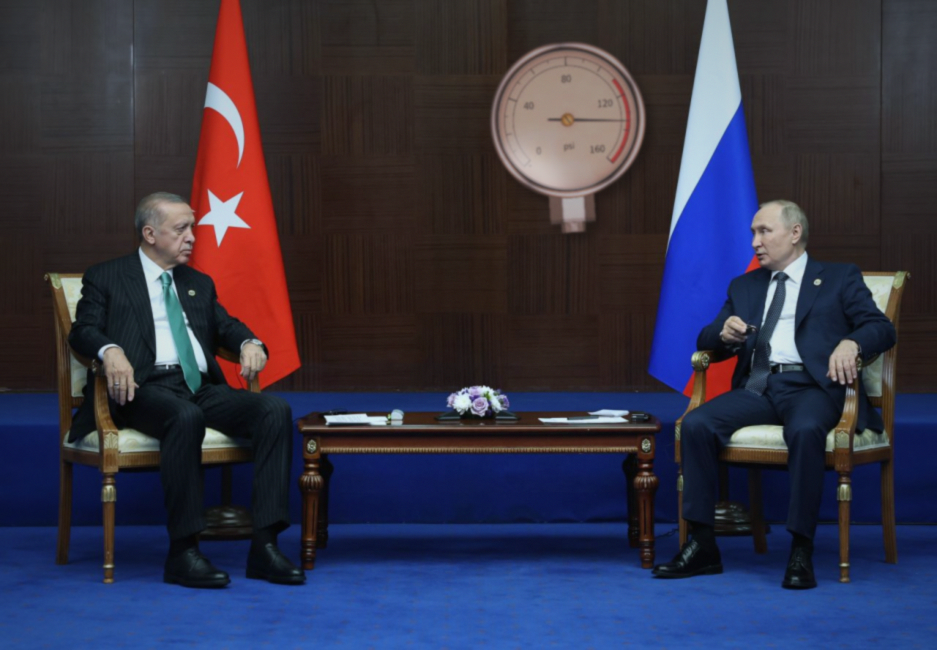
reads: 135
